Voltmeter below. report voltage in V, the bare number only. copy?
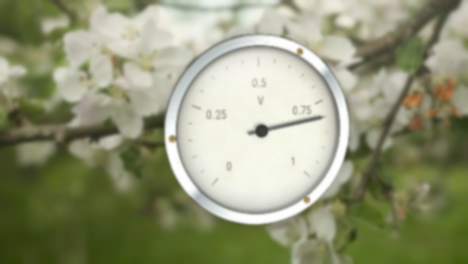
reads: 0.8
